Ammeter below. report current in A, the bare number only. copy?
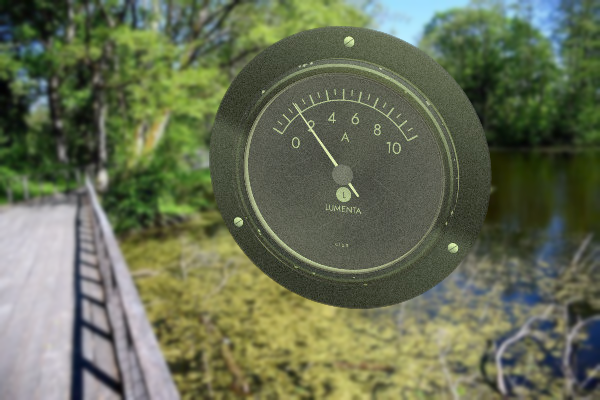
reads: 2
